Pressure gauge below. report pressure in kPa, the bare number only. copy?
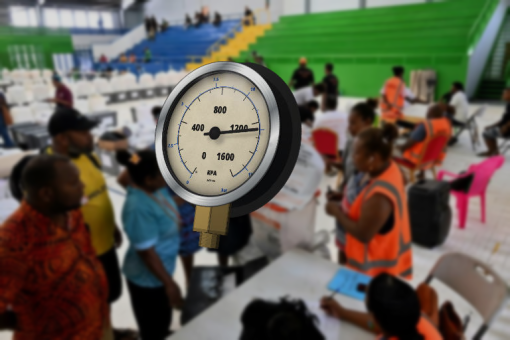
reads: 1250
